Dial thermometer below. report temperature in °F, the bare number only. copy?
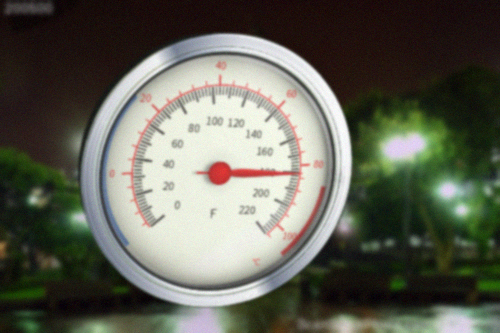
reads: 180
